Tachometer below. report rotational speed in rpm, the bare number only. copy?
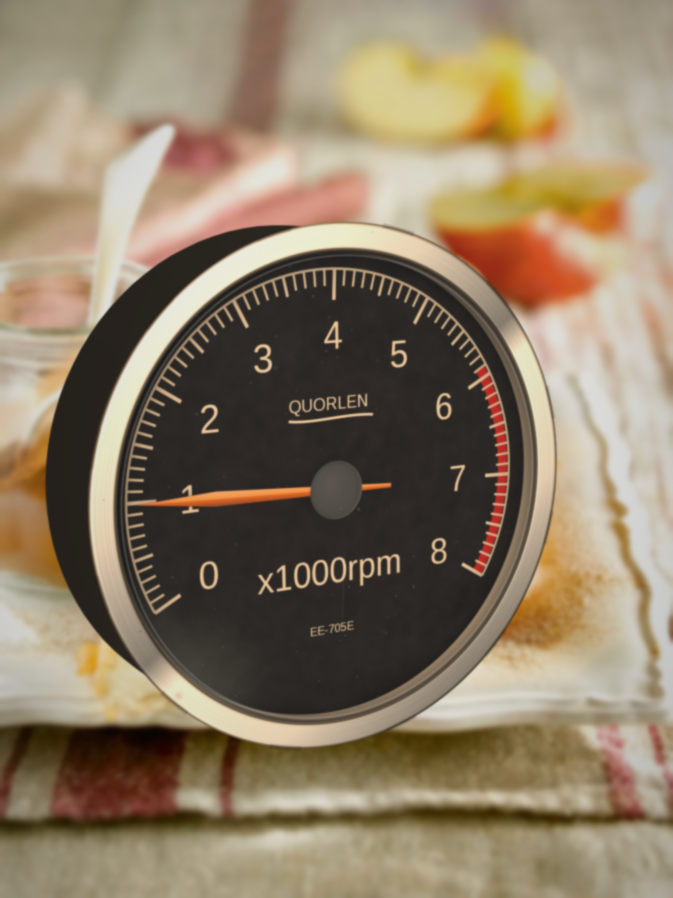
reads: 1000
